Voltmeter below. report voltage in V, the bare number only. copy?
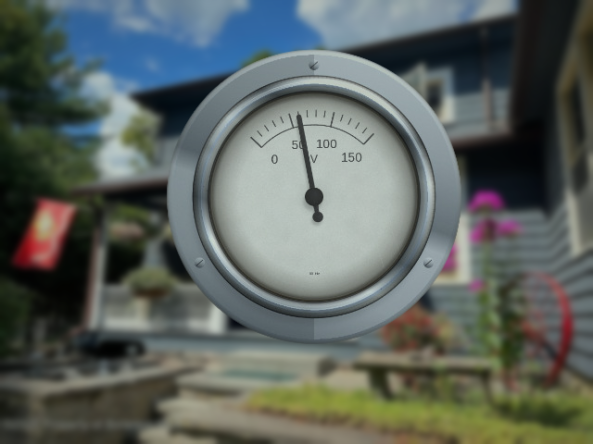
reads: 60
